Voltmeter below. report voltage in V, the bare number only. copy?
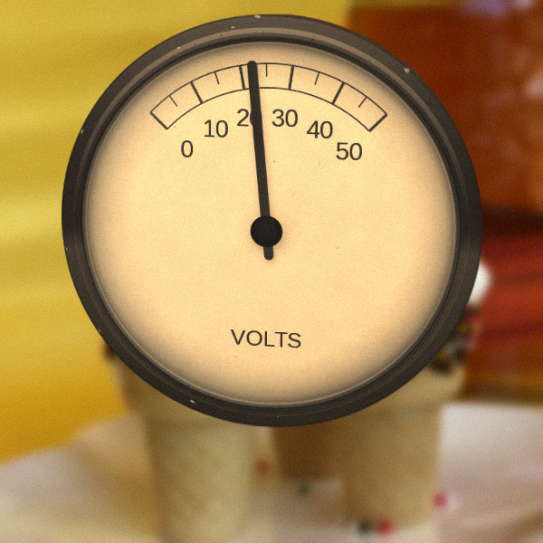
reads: 22.5
